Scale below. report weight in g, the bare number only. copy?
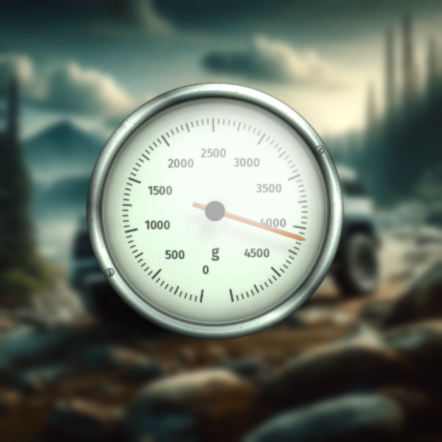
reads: 4100
